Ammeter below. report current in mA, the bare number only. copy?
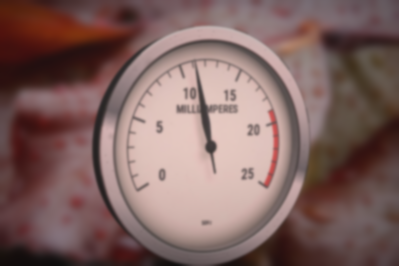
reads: 11
